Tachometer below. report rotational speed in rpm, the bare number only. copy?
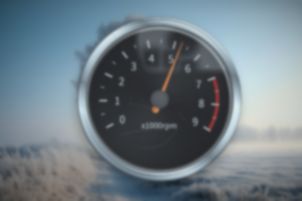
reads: 5250
